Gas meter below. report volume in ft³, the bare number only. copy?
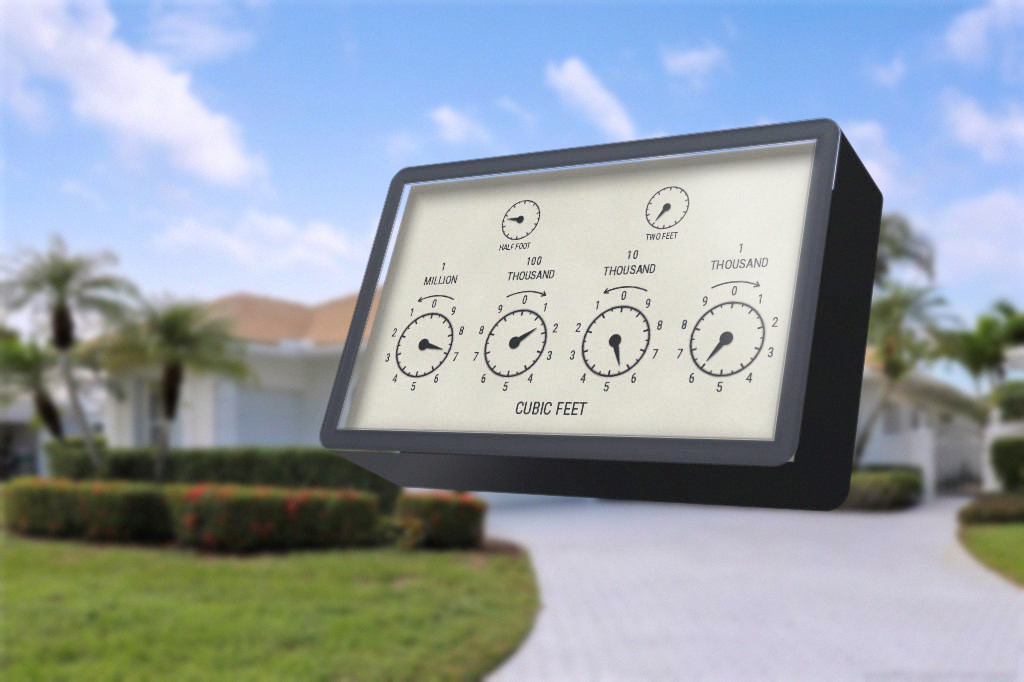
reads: 715600
